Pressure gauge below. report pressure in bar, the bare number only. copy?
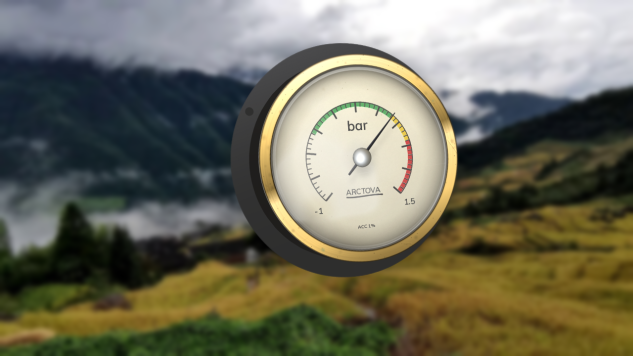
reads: 0.65
